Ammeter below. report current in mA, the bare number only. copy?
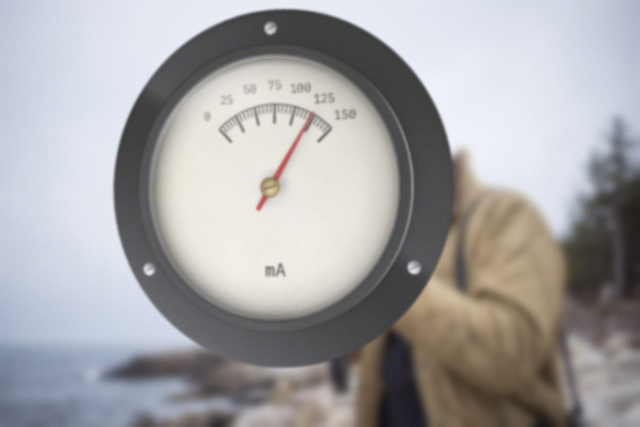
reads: 125
